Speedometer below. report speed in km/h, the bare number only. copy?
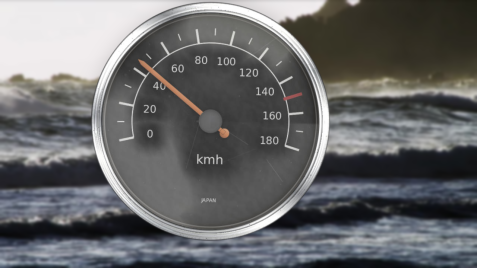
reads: 45
